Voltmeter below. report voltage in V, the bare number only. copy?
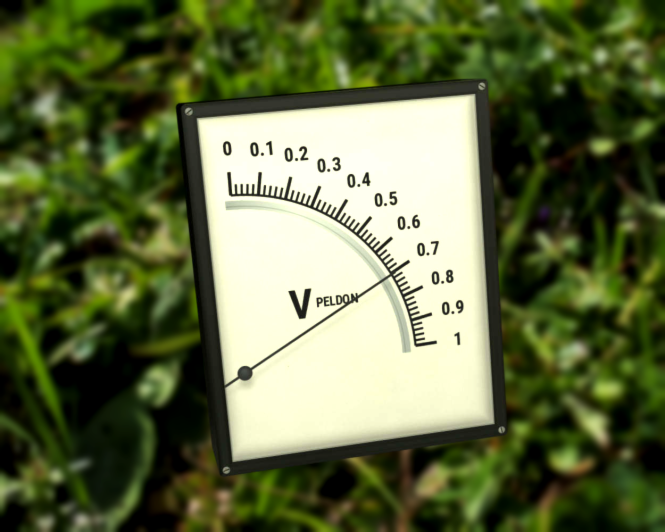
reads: 0.7
